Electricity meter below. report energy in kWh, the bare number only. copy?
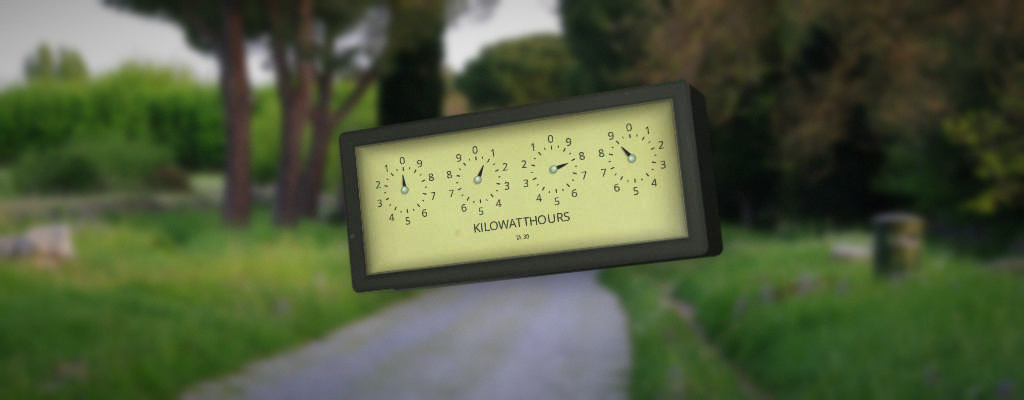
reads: 79
